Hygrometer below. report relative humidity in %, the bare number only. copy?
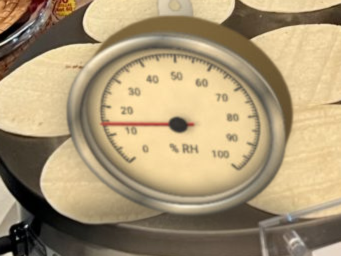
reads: 15
